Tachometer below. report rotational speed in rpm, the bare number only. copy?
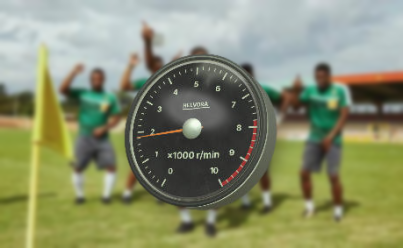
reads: 1800
